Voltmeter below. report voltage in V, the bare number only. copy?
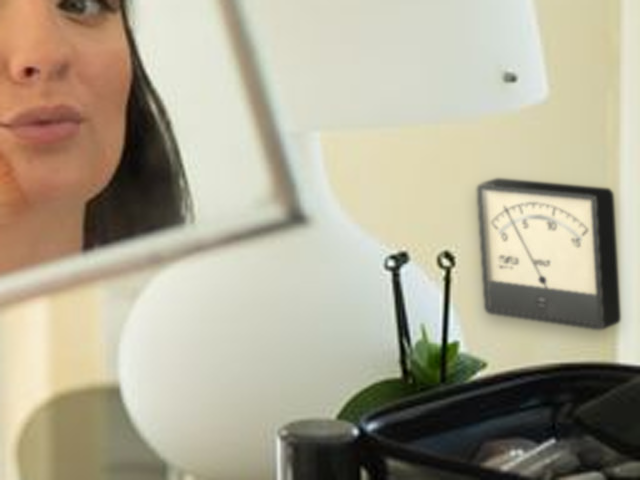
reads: 3
